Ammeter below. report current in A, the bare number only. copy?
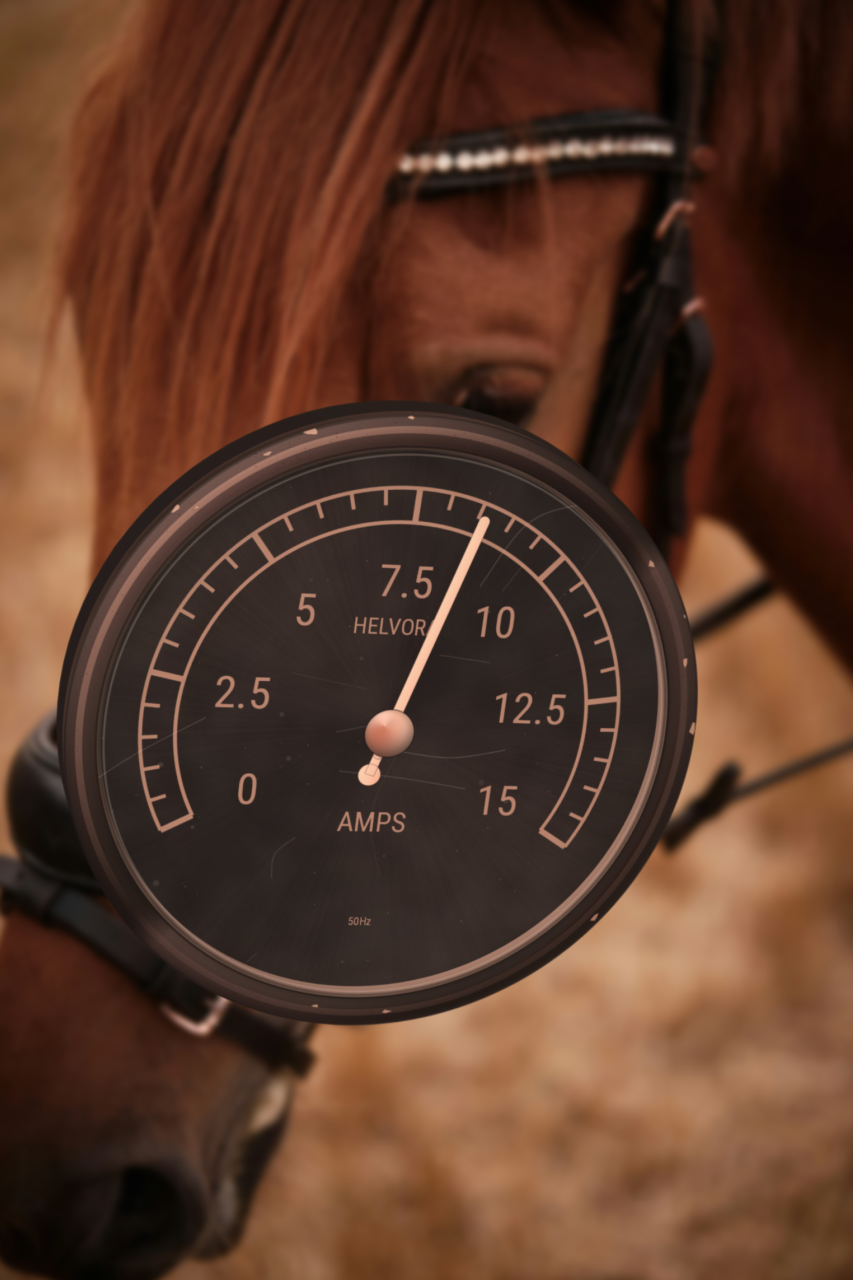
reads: 8.5
